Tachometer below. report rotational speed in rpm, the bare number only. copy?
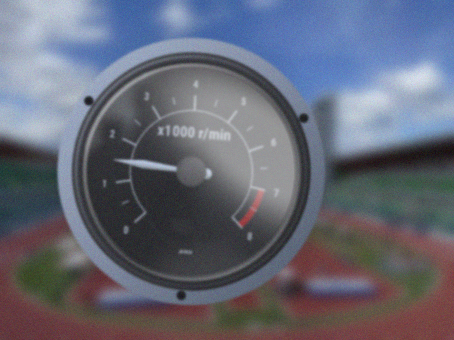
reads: 1500
